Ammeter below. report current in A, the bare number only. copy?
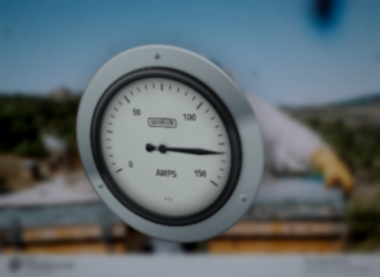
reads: 130
